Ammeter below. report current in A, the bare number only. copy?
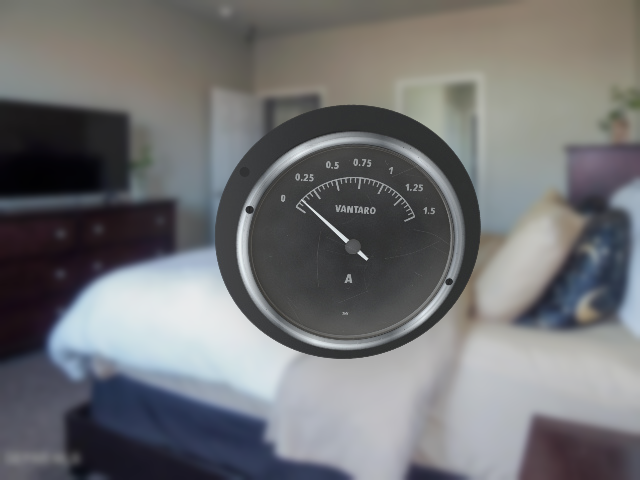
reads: 0.1
